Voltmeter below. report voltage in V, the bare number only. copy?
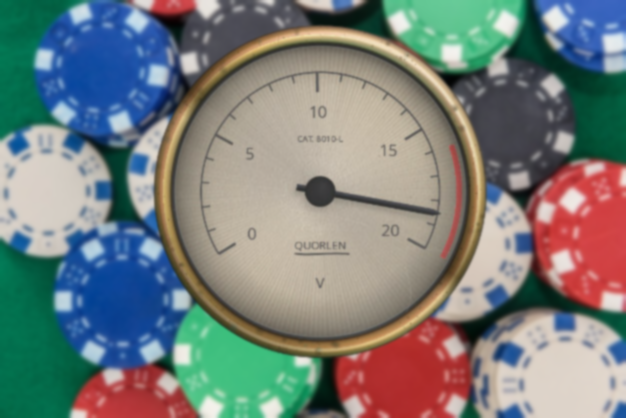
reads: 18.5
